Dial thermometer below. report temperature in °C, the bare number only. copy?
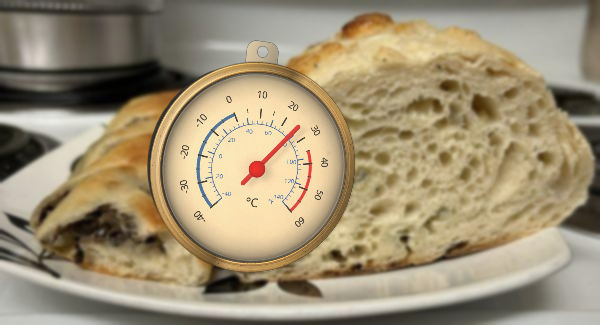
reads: 25
